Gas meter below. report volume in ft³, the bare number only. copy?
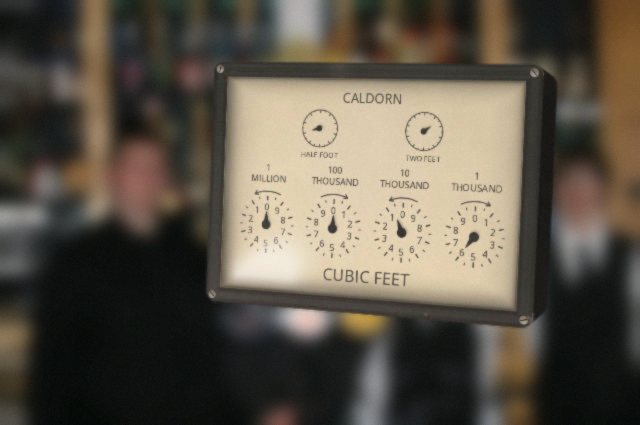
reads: 600
